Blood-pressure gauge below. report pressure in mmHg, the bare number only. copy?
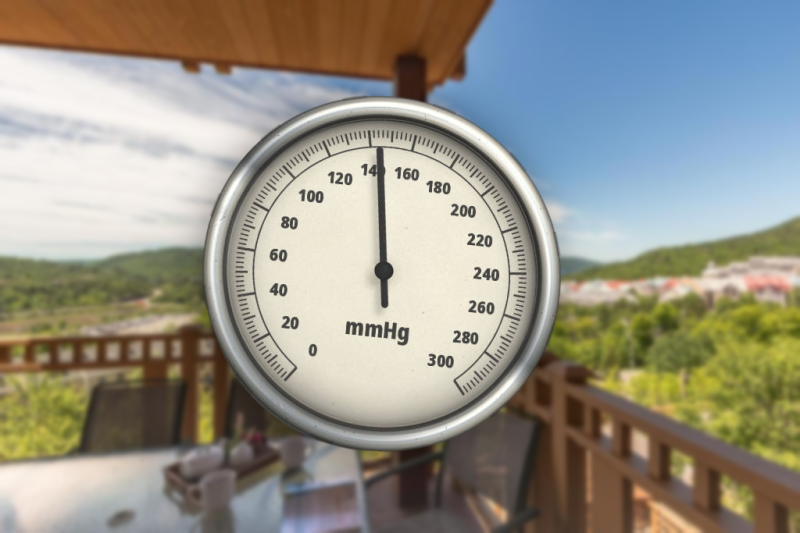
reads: 144
